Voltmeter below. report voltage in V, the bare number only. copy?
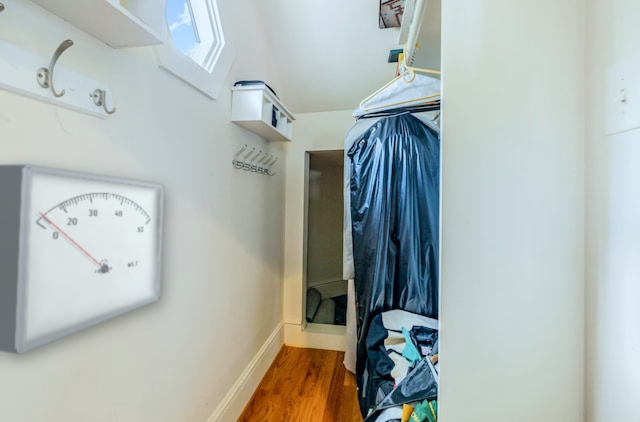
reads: 10
